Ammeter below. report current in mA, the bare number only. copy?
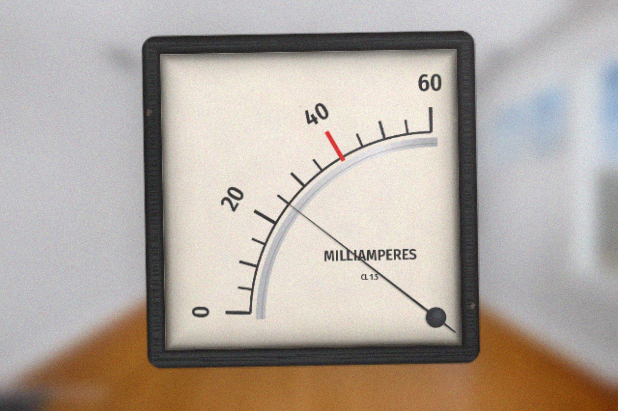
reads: 25
